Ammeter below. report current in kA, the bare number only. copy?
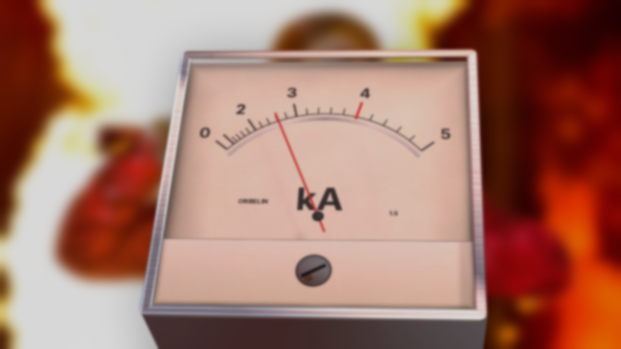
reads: 2.6
